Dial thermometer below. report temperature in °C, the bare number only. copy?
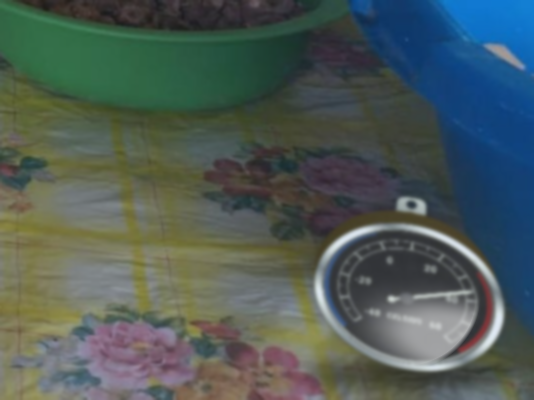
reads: 35
